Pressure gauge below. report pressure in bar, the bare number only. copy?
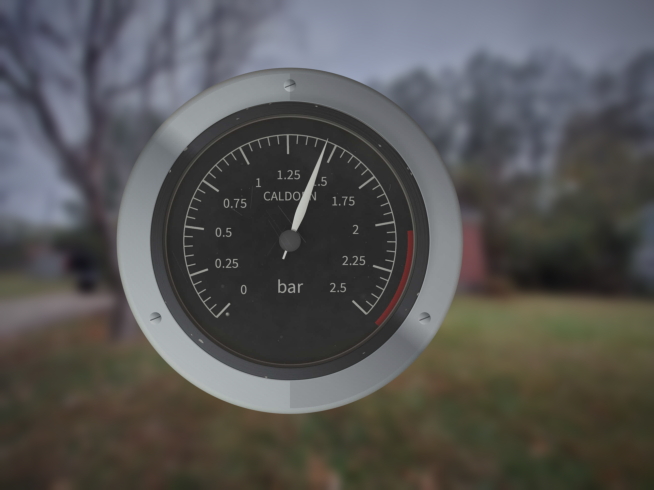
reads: 1.45
